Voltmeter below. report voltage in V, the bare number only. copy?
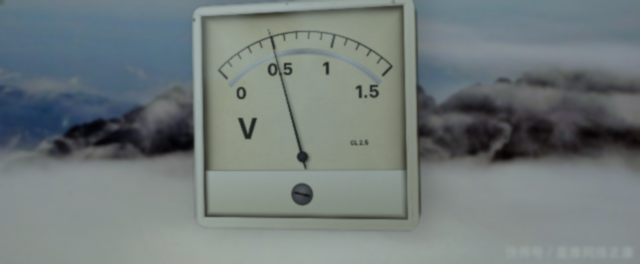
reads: 0.5
